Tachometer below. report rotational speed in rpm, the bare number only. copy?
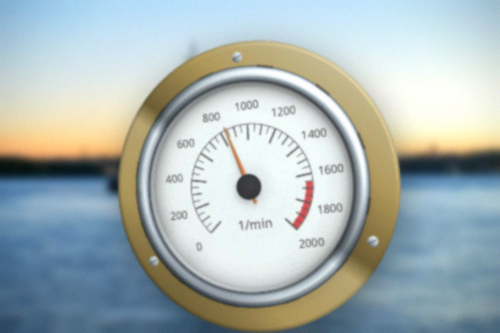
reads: 850
